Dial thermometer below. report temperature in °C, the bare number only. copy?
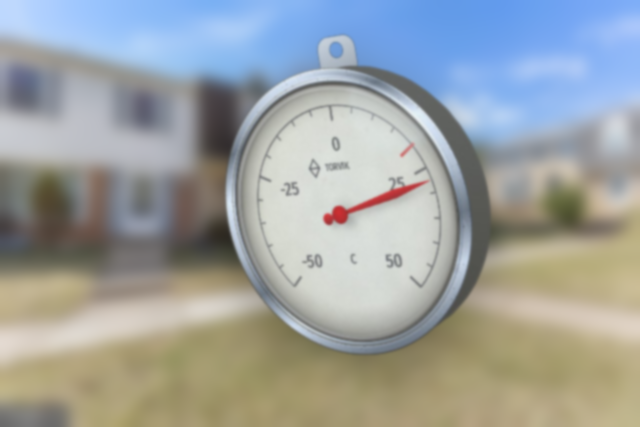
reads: 27.5
